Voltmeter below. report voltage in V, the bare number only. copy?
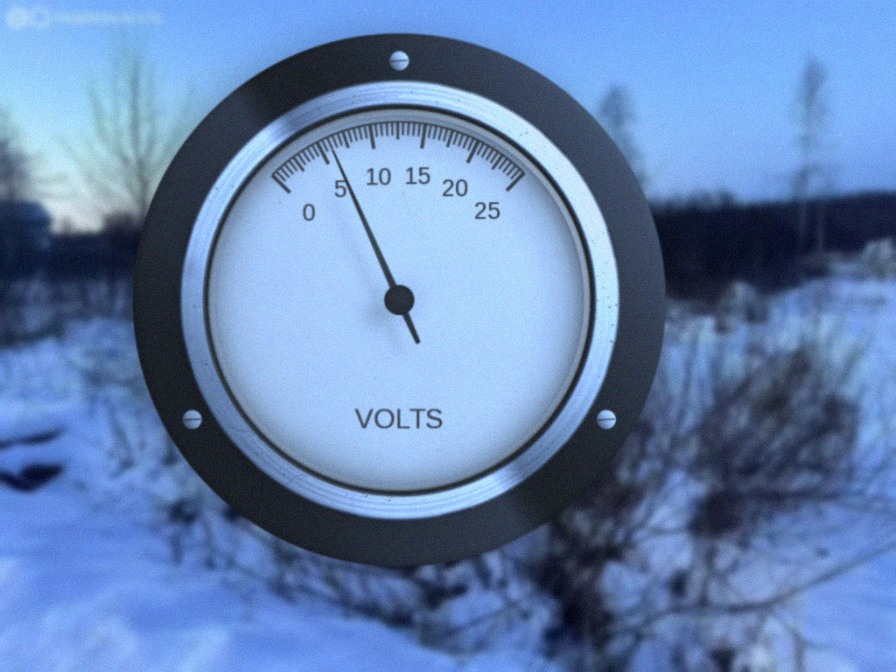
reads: 6
